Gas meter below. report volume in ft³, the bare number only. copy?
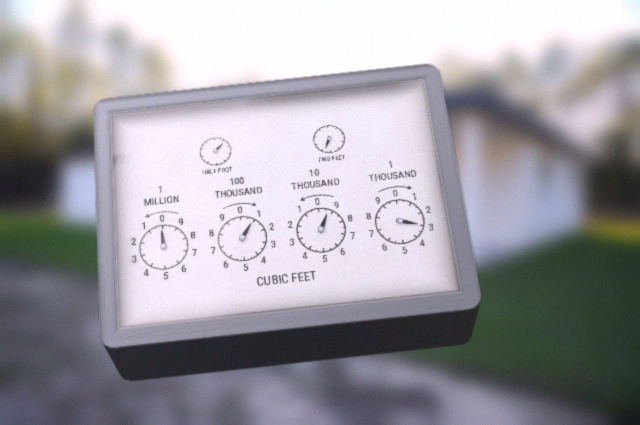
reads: 9300
